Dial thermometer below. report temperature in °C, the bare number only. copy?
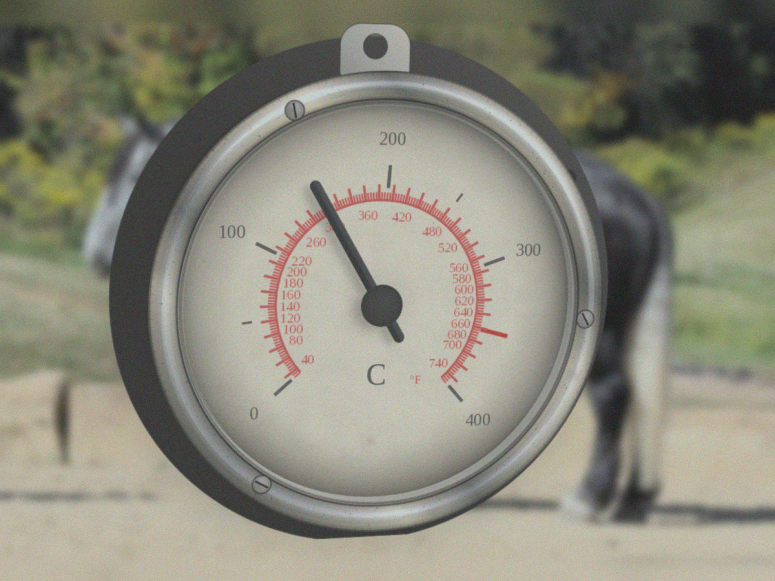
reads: 150
